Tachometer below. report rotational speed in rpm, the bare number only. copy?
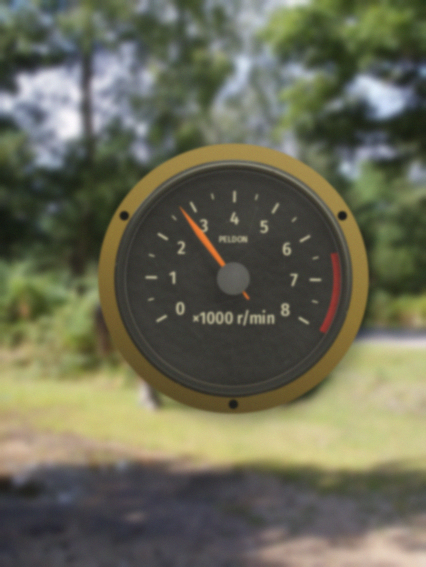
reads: 2750
